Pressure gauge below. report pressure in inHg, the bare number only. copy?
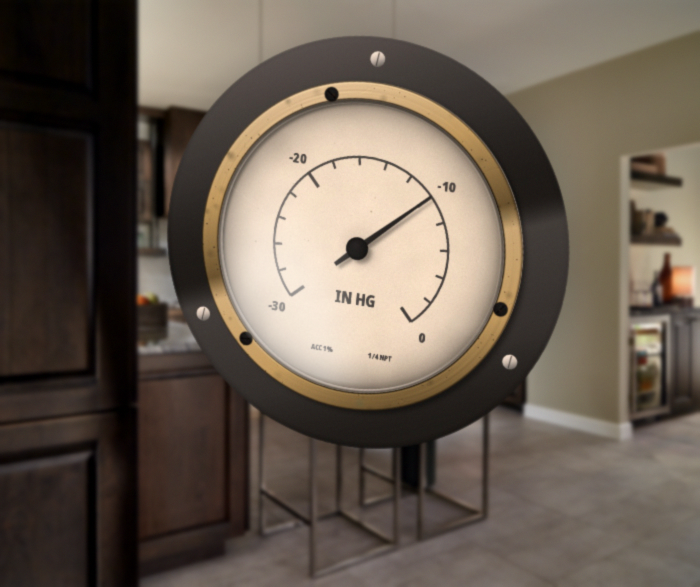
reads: -10
